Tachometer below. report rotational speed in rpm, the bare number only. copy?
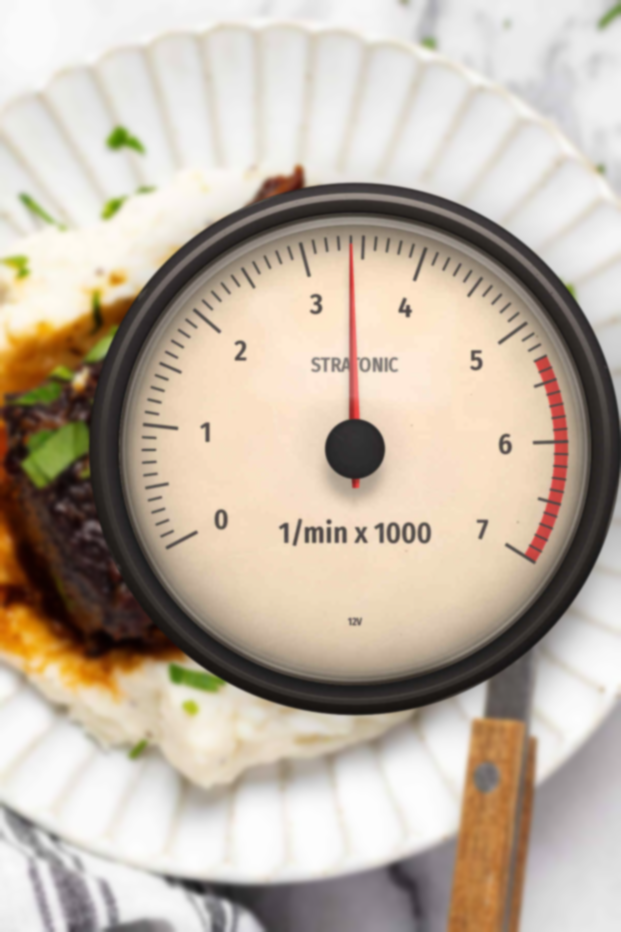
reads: 3400
